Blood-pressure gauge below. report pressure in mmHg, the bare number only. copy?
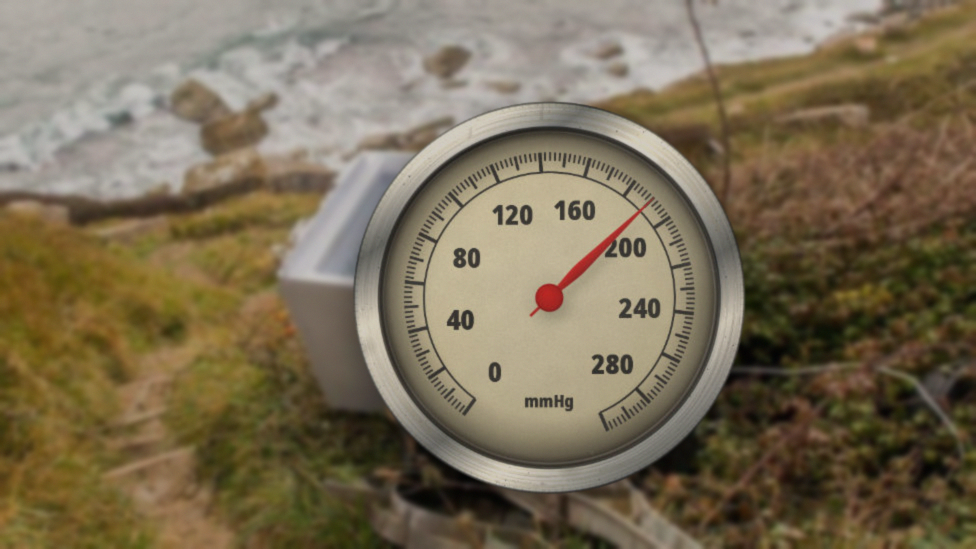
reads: 190
